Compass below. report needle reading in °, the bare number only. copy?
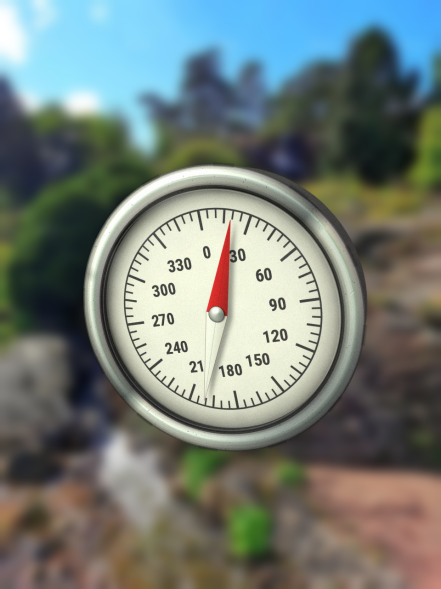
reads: 20
